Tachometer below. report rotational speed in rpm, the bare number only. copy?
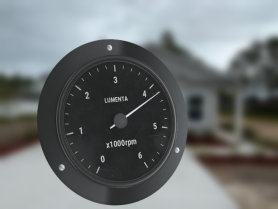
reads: 4200
